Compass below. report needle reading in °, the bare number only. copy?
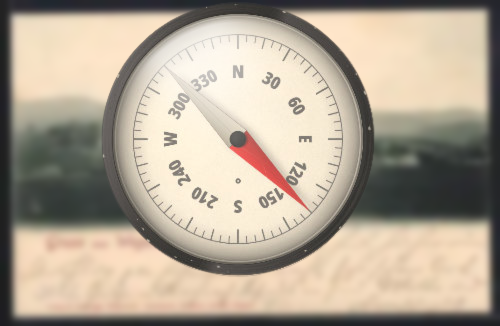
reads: 135
